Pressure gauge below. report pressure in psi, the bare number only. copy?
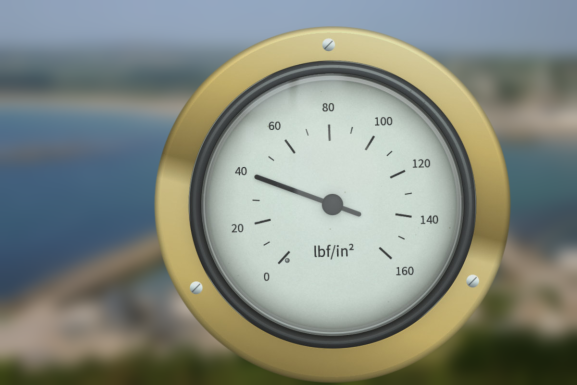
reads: 40
